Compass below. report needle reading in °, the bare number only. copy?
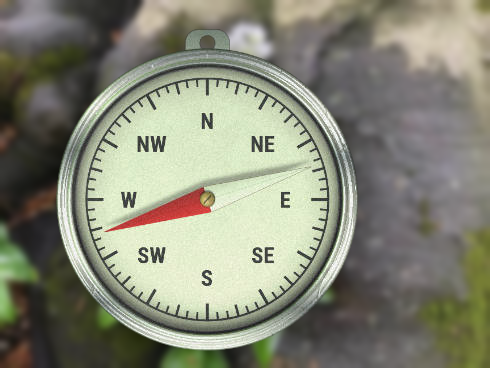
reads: 252.5
